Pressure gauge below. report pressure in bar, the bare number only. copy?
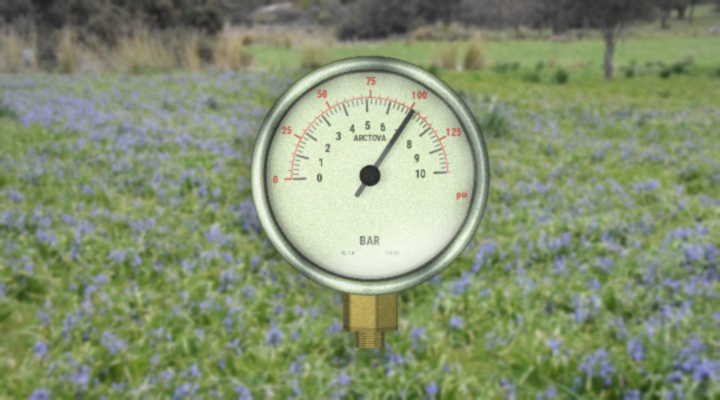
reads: 7
